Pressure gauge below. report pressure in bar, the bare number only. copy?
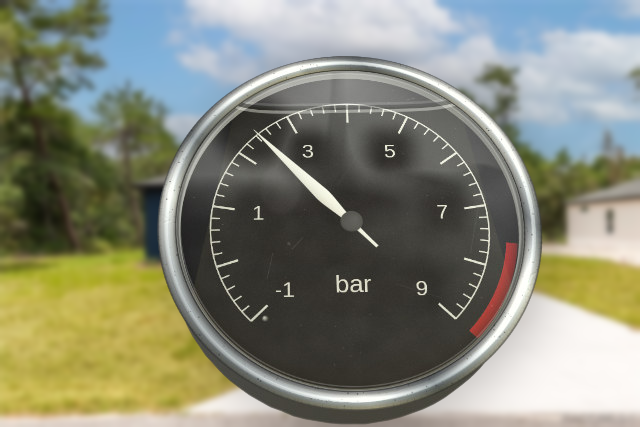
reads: 2.4
